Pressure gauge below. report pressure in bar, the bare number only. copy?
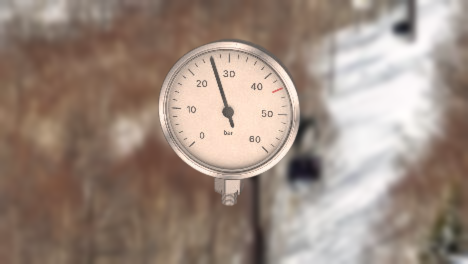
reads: 26
